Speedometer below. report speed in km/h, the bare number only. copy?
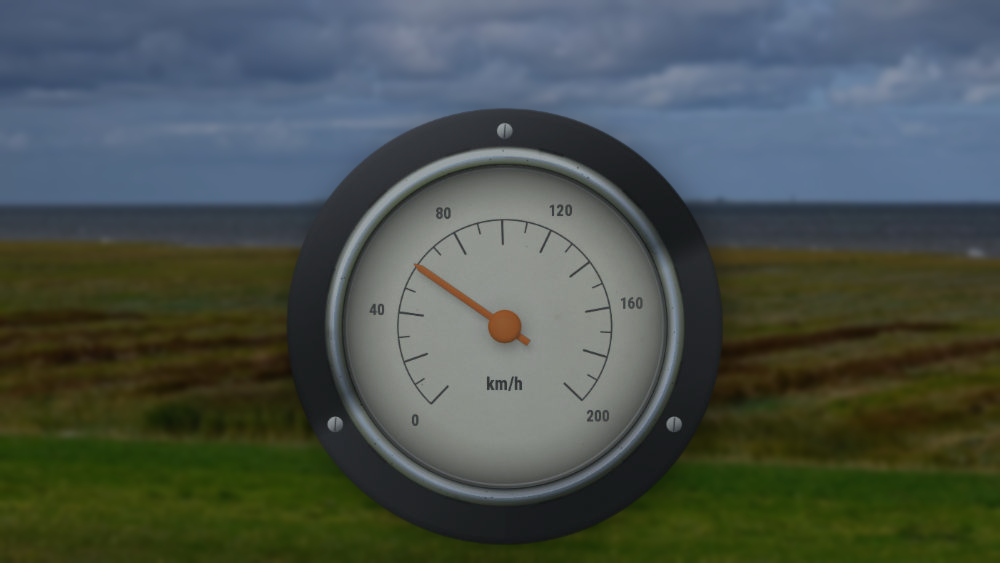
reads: 60
